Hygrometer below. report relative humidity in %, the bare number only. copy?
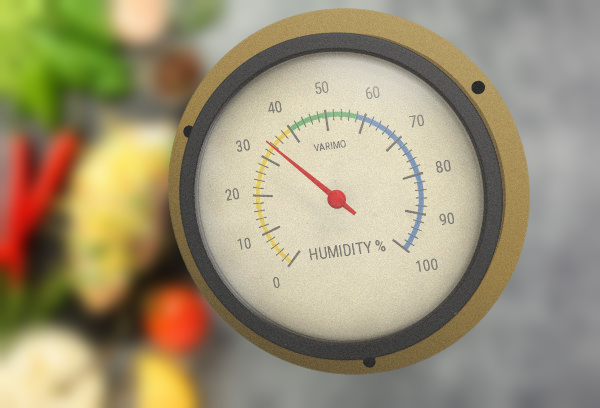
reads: 34
